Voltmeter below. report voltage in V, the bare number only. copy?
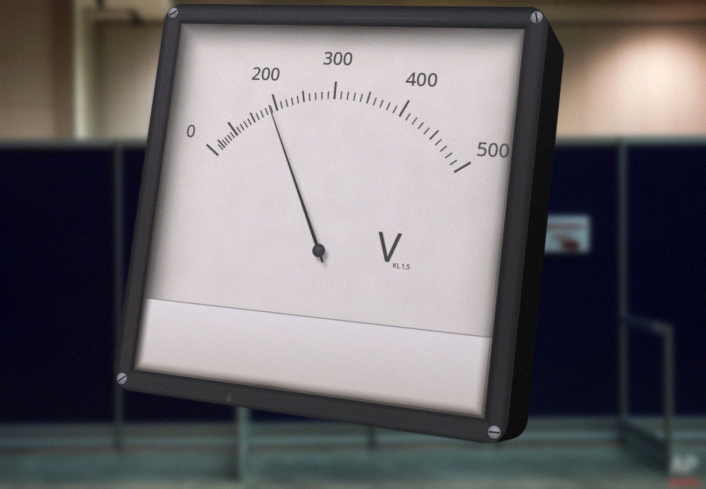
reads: 190
